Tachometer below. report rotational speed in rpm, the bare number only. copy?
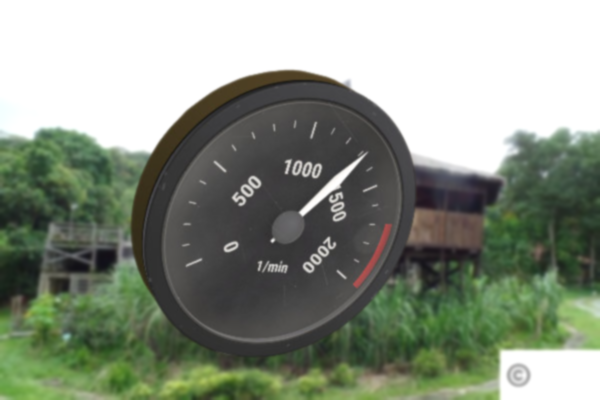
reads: 1300
